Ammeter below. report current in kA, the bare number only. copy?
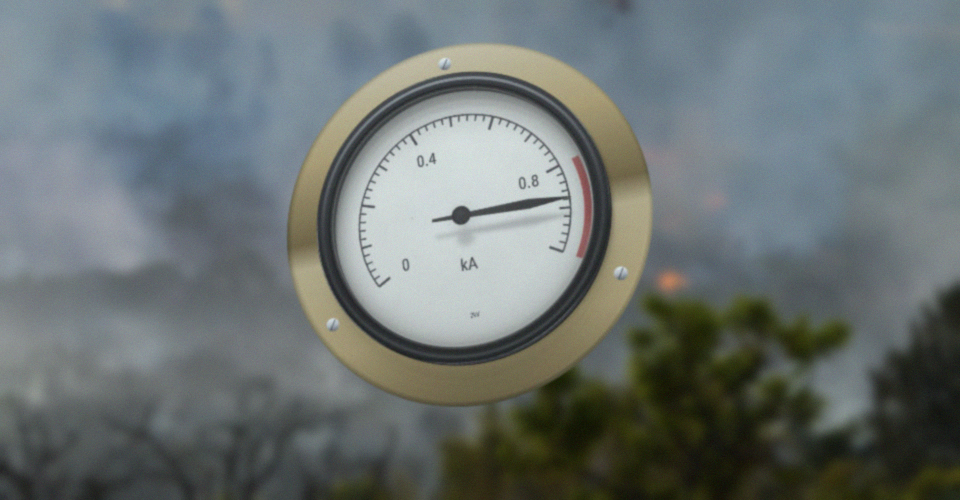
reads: 0.88
